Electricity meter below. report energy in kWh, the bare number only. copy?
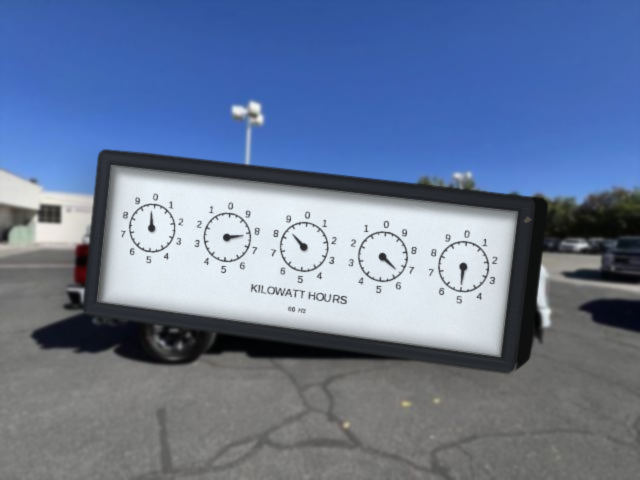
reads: 97865
